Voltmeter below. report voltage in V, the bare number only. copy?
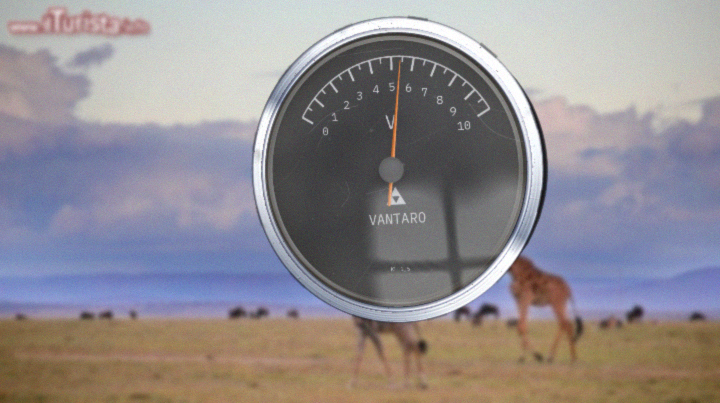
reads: 5.5
